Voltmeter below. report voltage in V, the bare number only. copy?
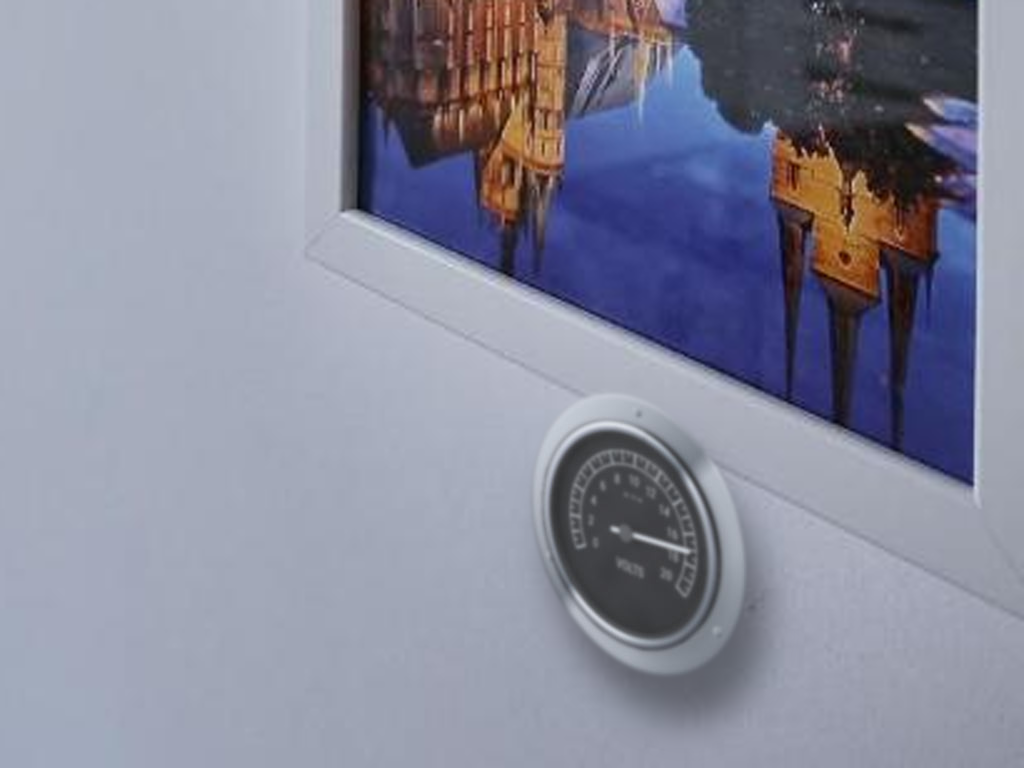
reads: 17
